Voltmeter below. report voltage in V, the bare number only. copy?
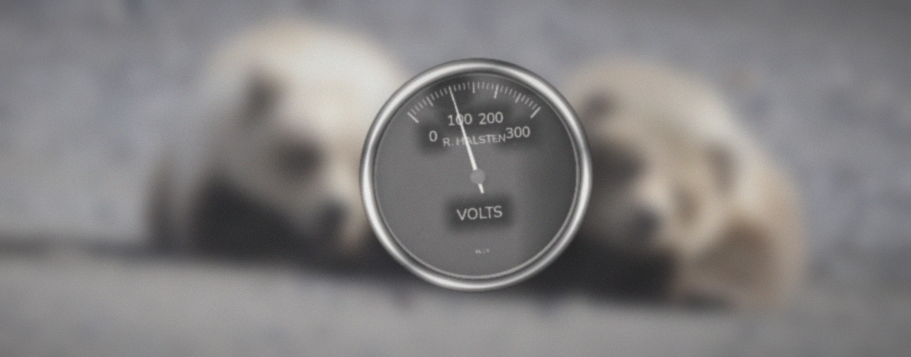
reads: 100
